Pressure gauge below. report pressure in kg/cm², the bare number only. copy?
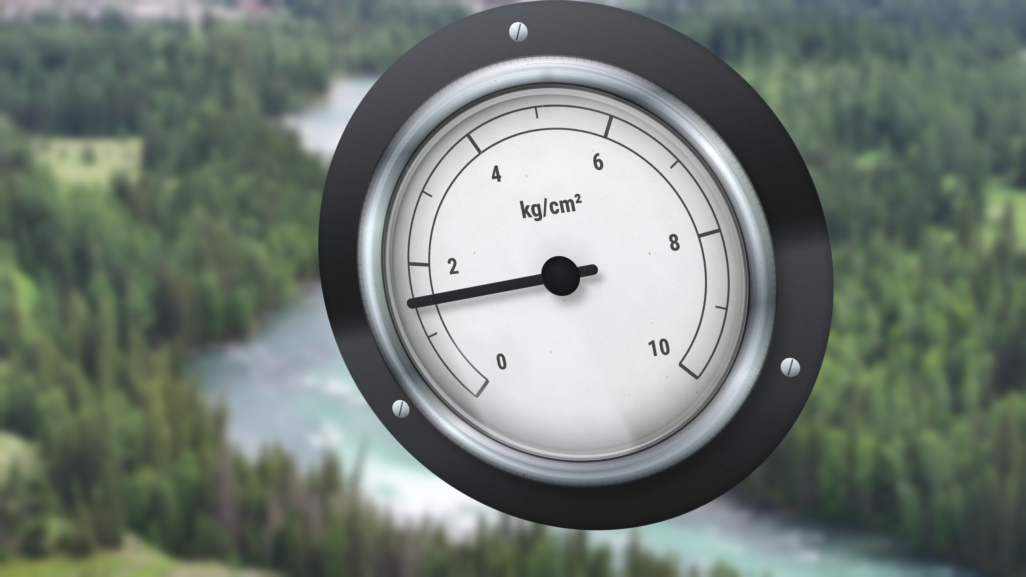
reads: 1.5
